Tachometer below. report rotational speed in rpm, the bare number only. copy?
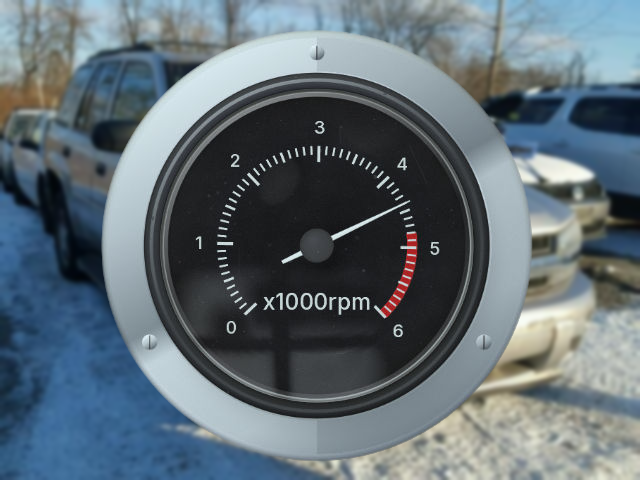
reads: 4400
